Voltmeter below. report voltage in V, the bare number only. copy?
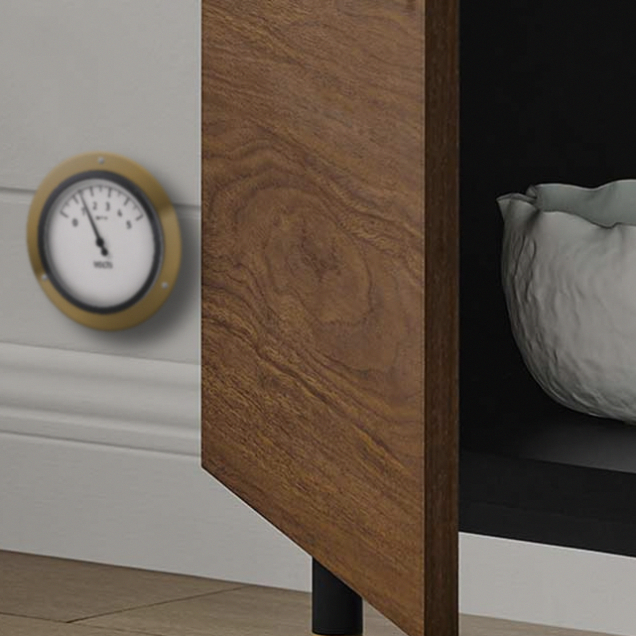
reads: 1.5
